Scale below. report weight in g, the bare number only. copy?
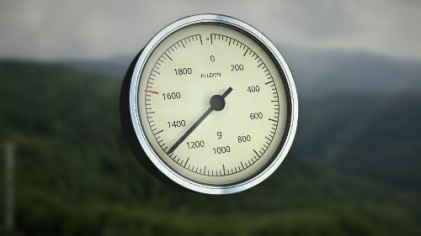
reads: 1300
